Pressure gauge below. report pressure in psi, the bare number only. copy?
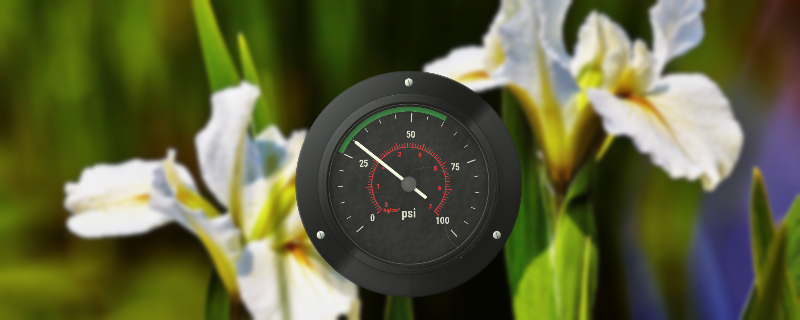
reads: 30
